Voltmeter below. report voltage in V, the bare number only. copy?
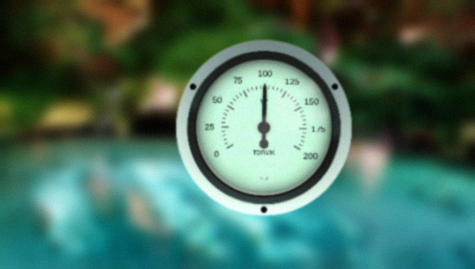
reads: 100
